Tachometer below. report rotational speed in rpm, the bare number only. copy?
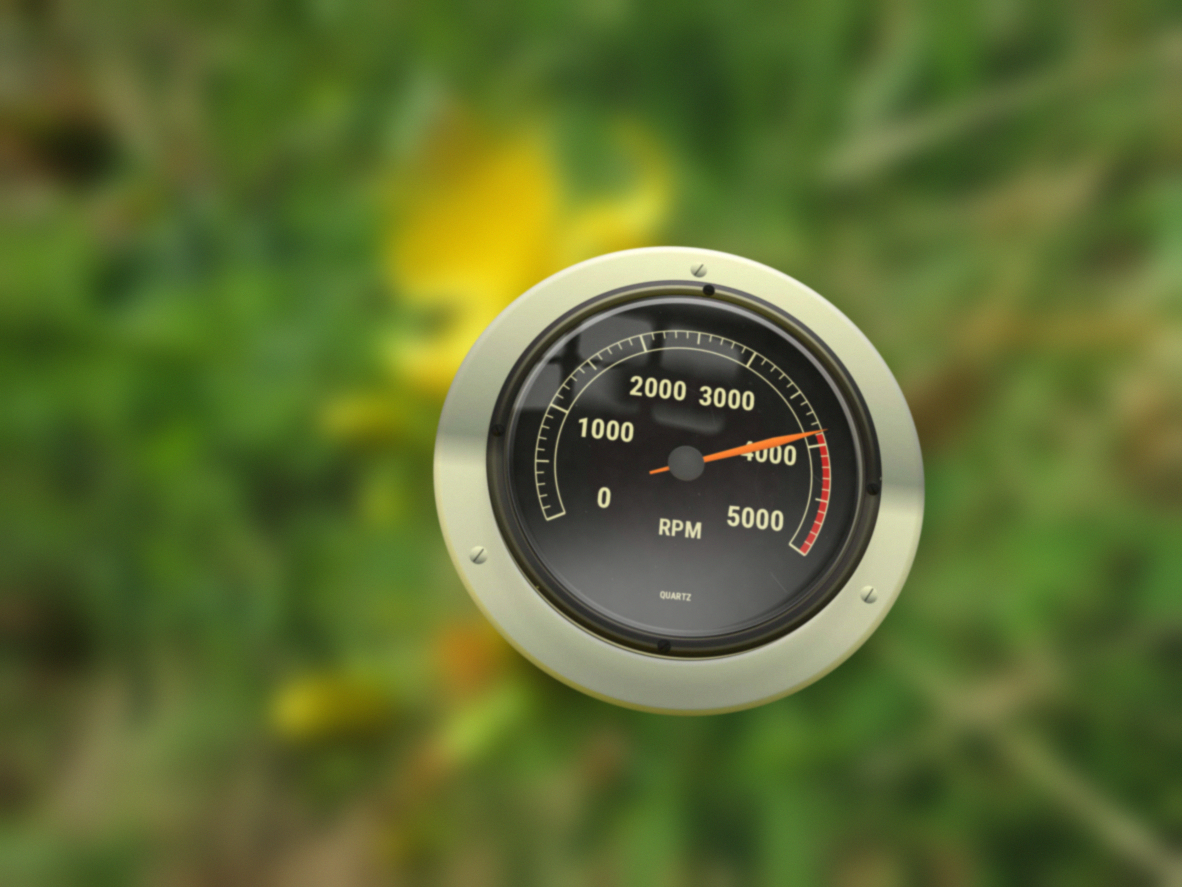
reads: 3900
